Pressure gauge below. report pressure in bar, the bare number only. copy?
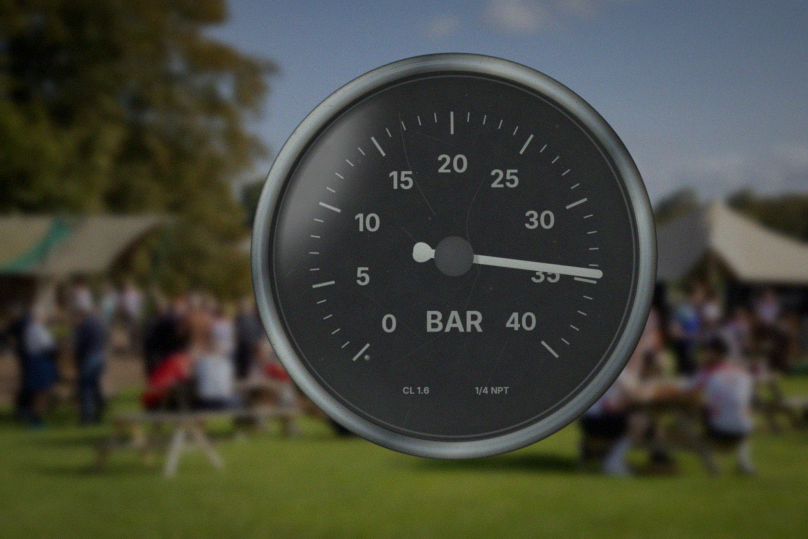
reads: 34.5
